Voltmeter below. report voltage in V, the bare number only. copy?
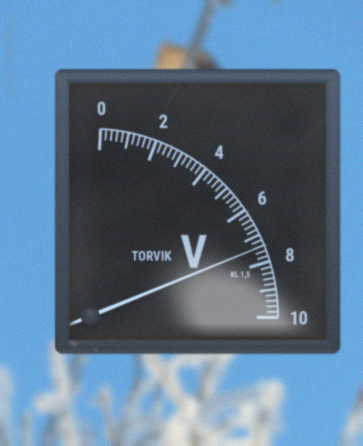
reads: 7.4
